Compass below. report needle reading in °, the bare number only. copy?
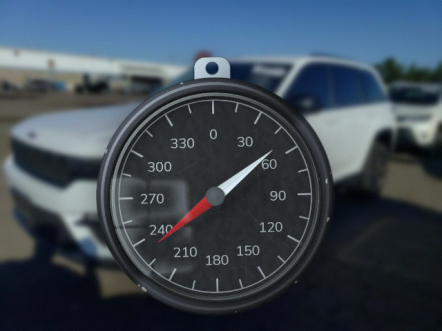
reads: 232.5
